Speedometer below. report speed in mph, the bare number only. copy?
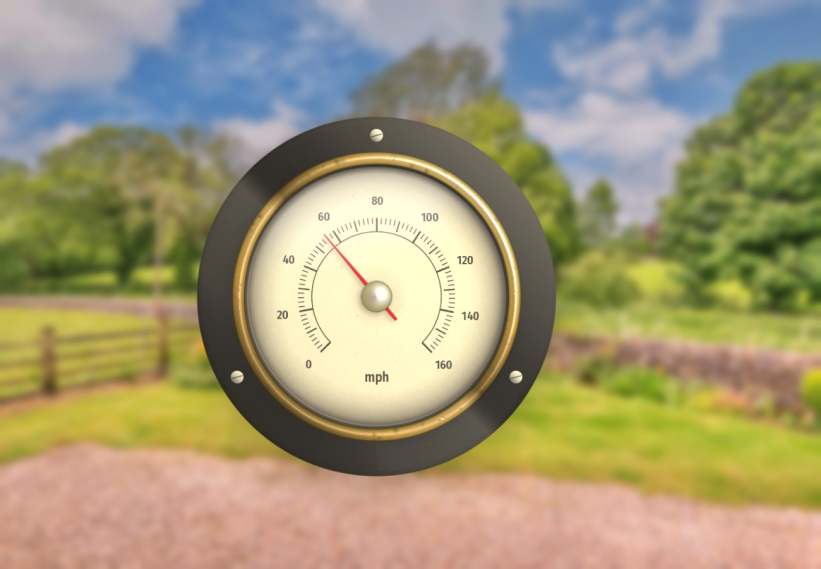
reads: 56
